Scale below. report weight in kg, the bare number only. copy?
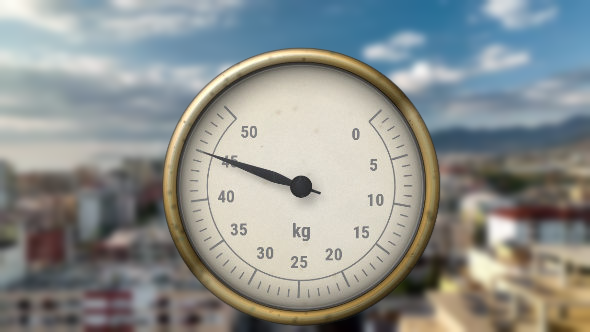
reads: 45
